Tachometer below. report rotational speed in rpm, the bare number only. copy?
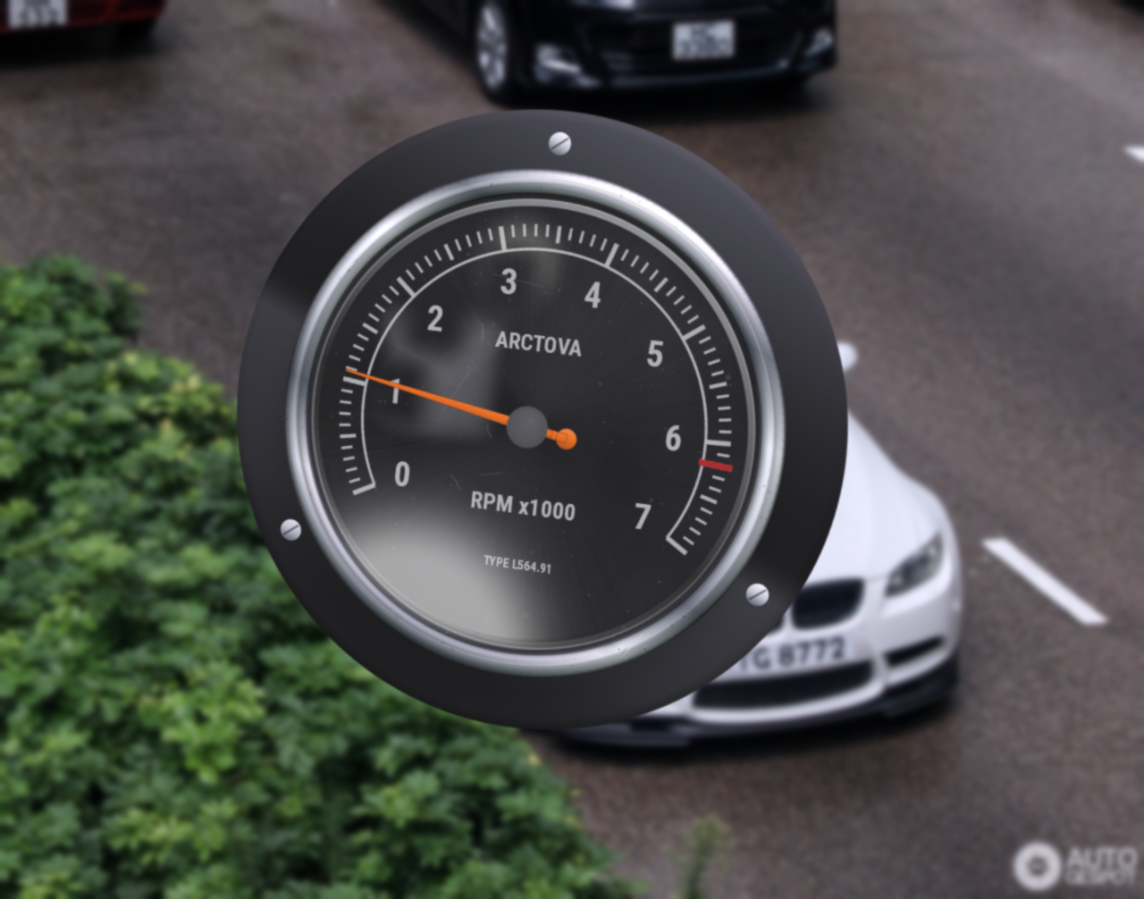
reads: 1100
